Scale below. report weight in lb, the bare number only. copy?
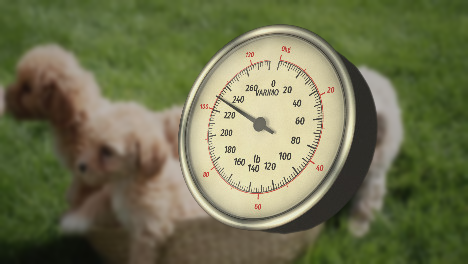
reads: 230
